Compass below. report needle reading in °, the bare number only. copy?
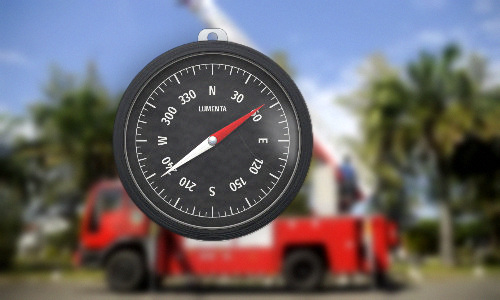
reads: 55
